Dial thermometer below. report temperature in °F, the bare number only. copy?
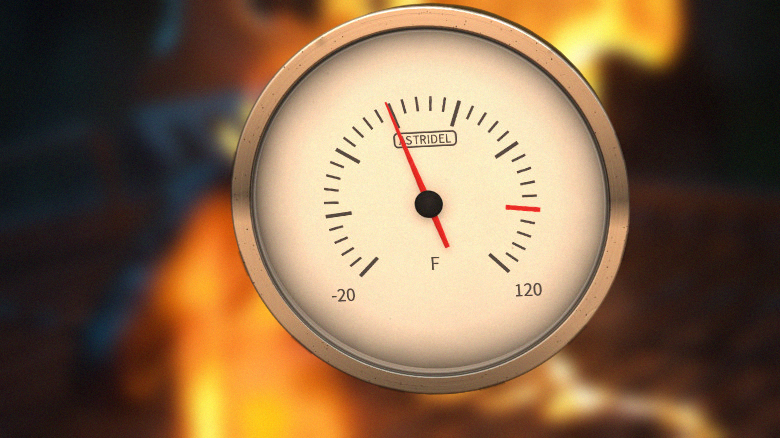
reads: 40
